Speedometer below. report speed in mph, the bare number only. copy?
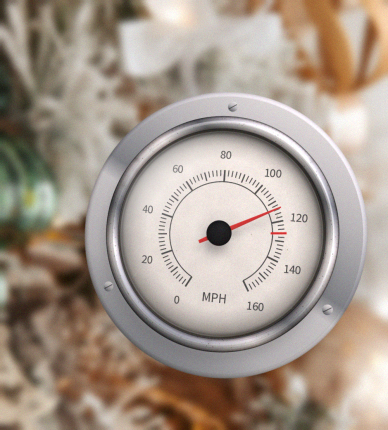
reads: 114
